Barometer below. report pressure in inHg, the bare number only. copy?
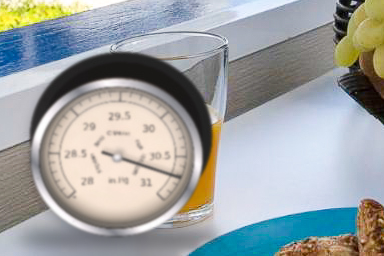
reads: 30.7
